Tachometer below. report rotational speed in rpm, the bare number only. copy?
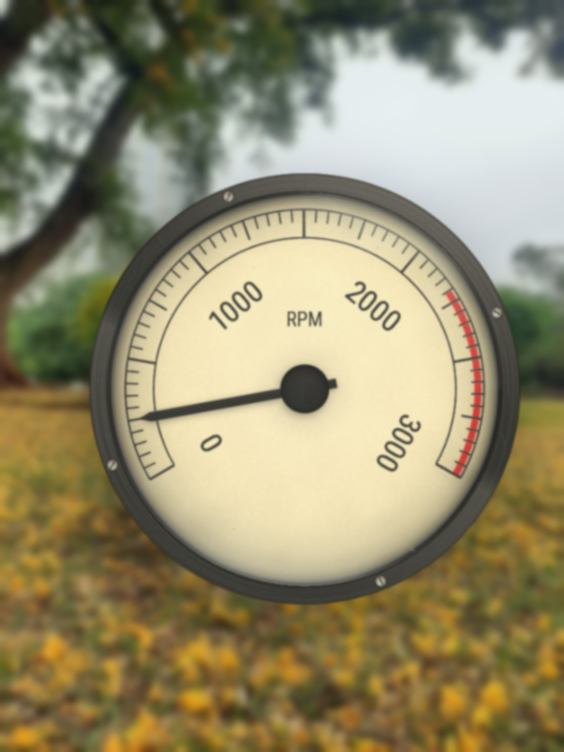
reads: 250
